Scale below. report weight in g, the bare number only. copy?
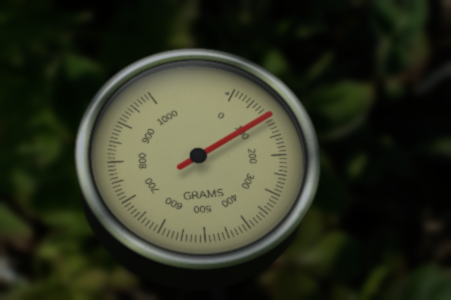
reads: 100
